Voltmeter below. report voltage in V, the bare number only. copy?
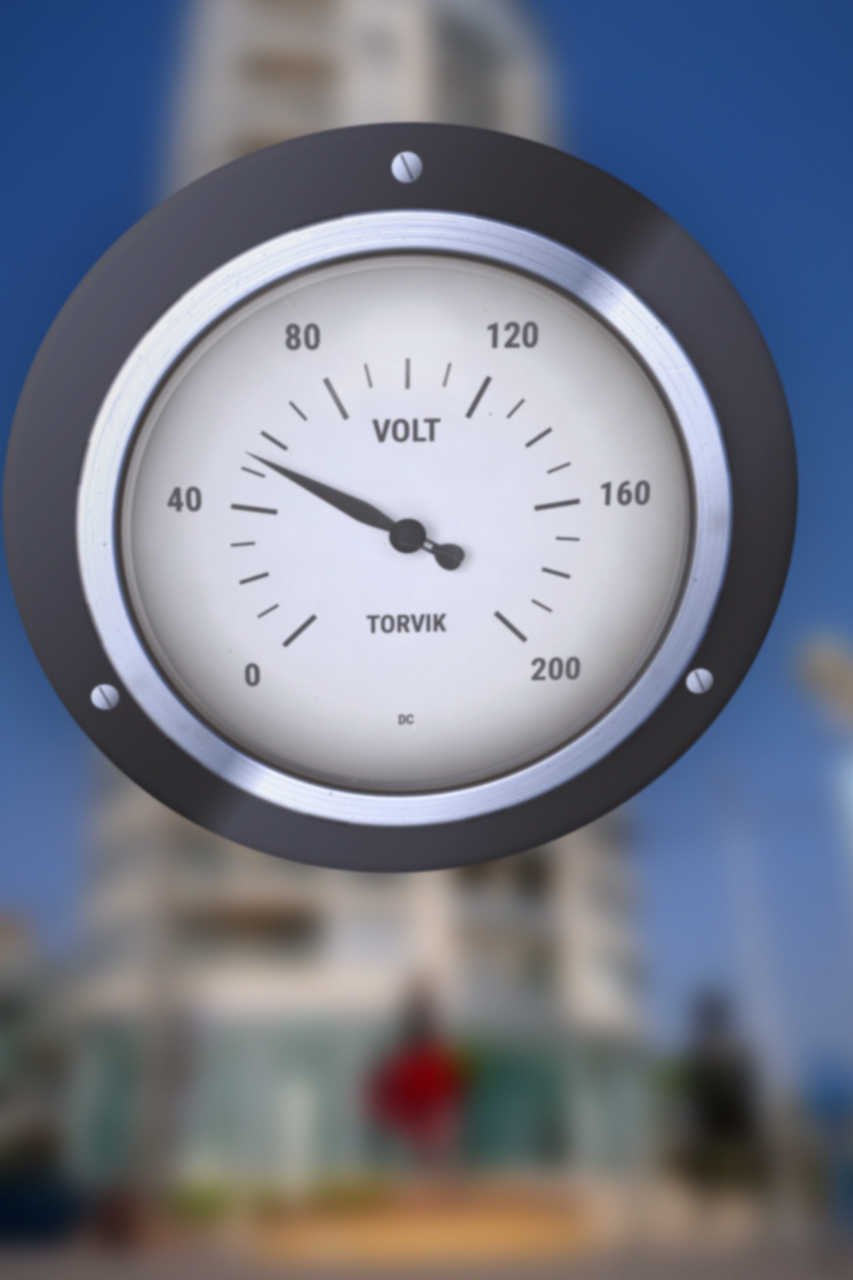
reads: 55
